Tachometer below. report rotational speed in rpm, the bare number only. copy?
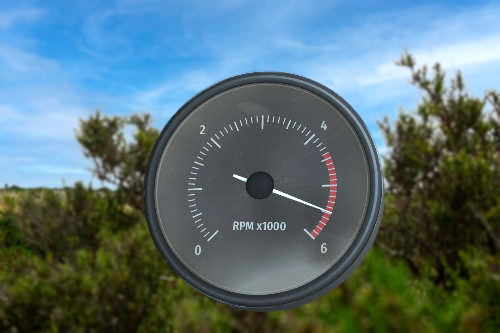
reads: 5500
